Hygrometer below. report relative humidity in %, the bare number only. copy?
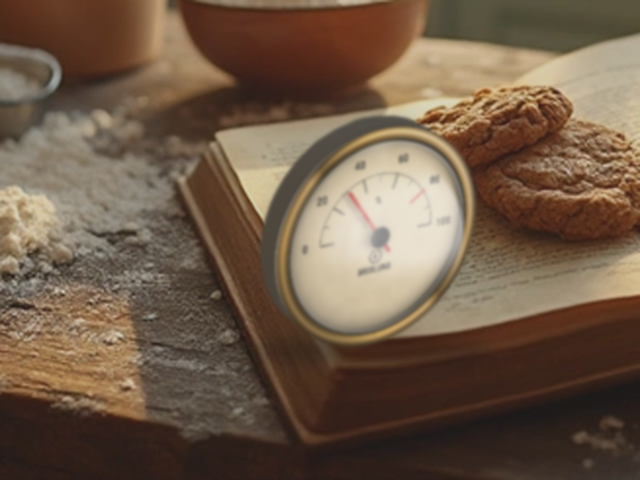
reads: 30
